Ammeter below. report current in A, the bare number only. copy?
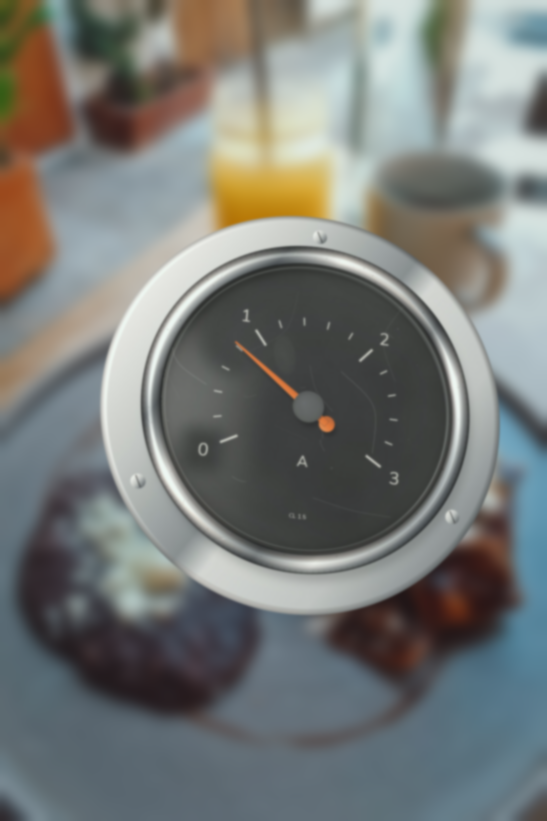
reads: 0.8
